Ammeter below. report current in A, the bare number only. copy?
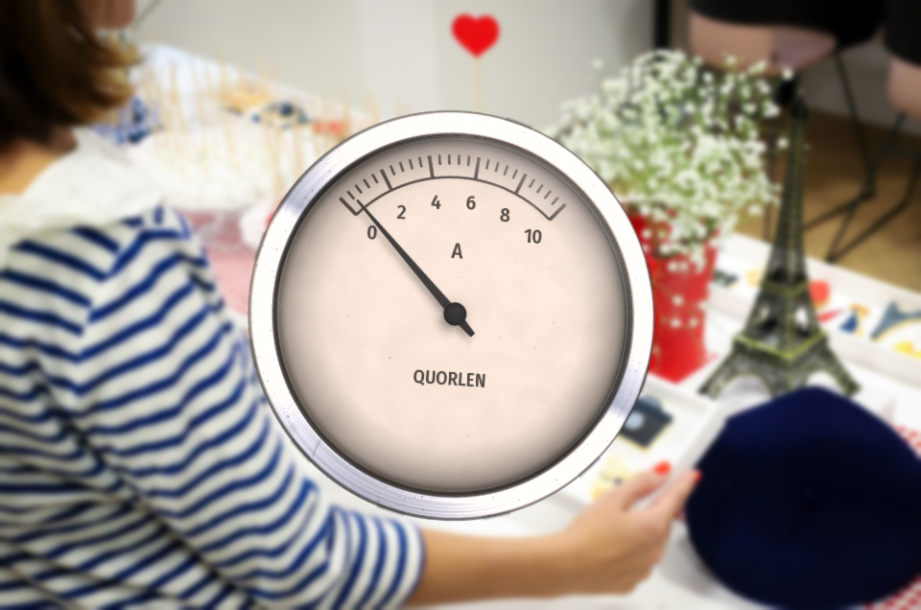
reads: 0.4
